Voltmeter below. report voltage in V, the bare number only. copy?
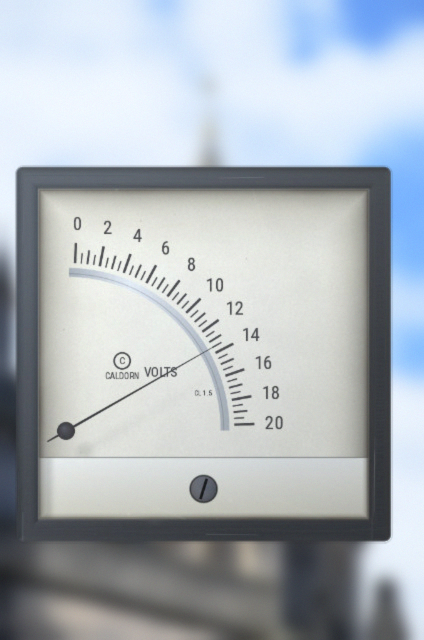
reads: 13.5
